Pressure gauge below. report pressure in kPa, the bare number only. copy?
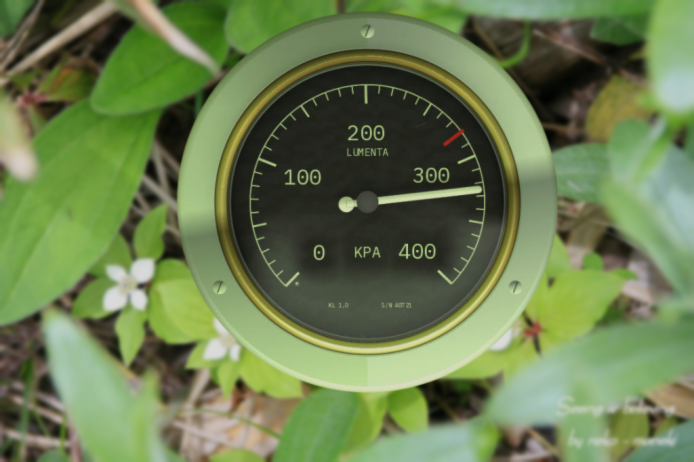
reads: 325
